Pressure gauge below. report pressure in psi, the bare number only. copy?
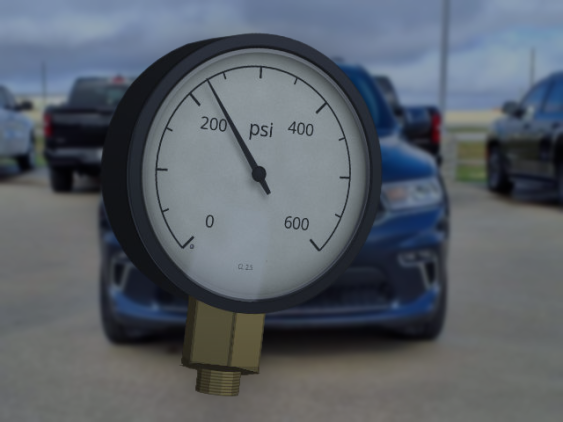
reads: 225
